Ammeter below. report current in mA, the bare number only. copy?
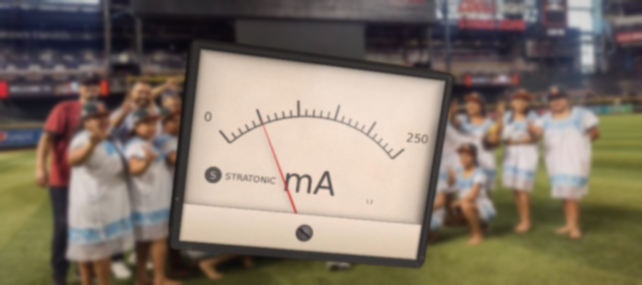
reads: 50
